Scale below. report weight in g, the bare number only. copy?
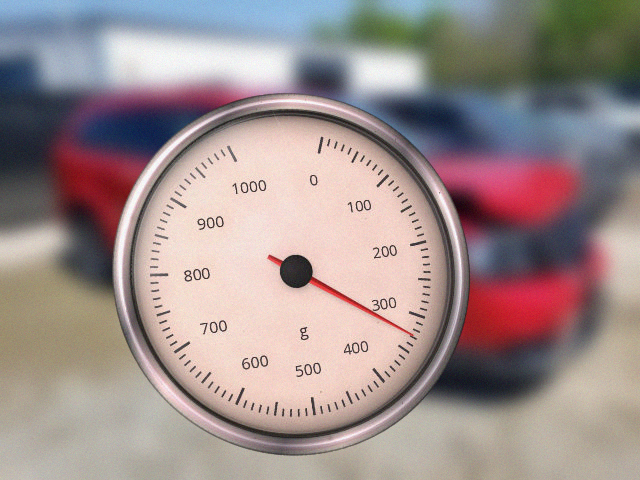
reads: 330
